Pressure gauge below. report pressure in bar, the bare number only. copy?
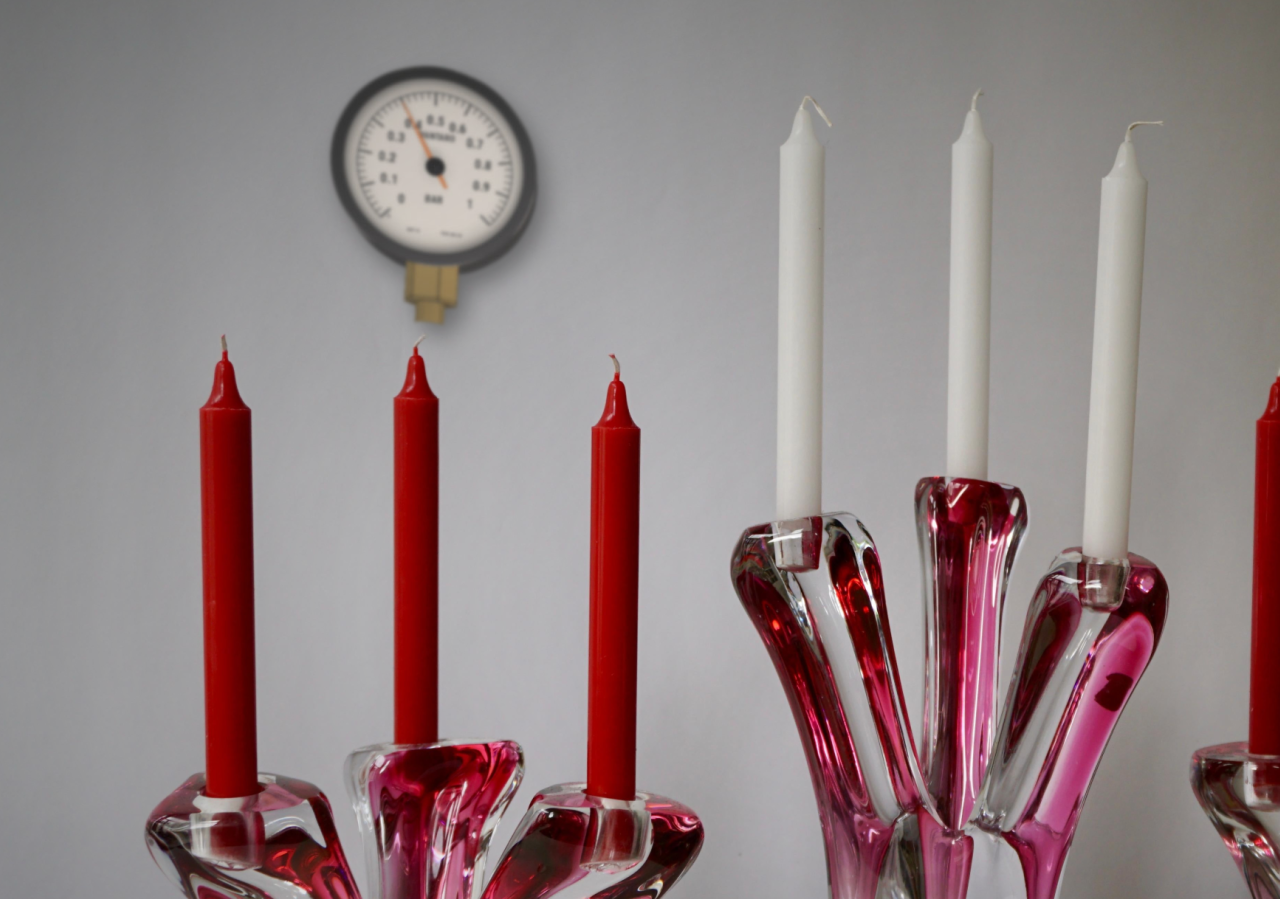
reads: 0.4
